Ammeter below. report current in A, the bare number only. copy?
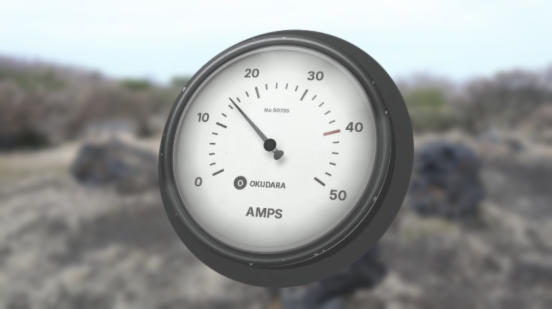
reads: 15
